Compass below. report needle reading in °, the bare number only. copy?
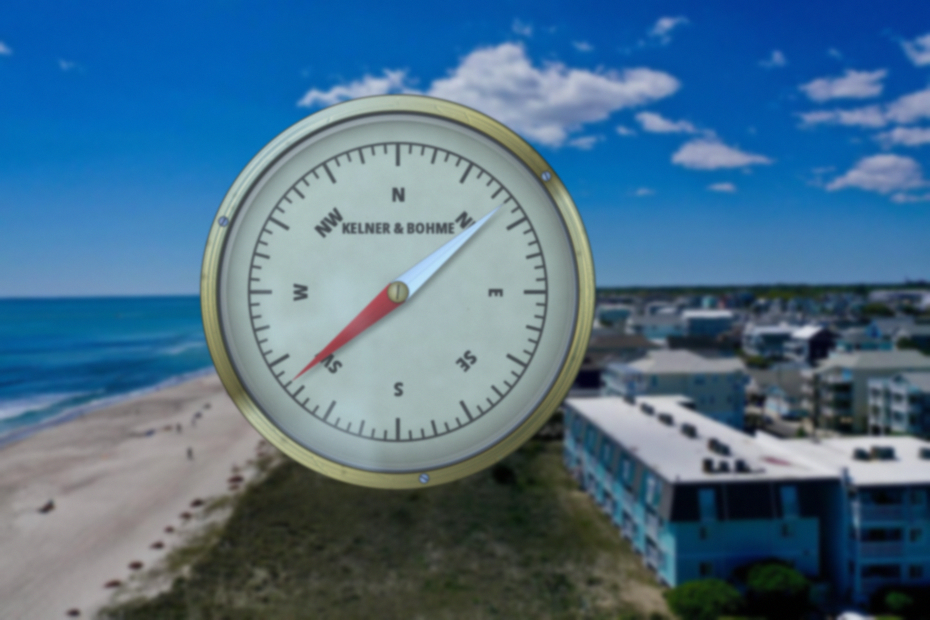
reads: 230
